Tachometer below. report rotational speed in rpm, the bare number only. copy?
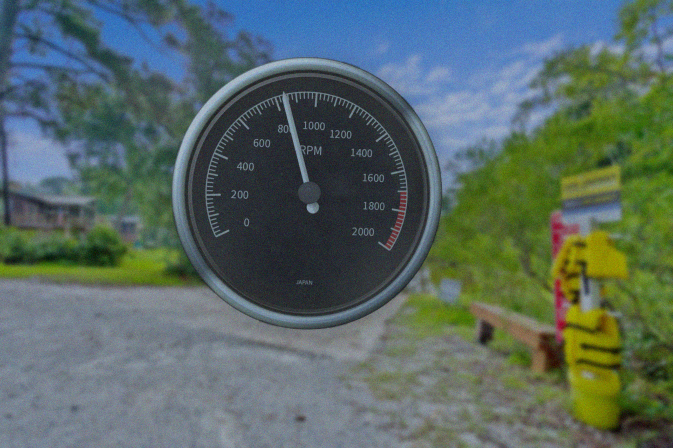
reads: 840
